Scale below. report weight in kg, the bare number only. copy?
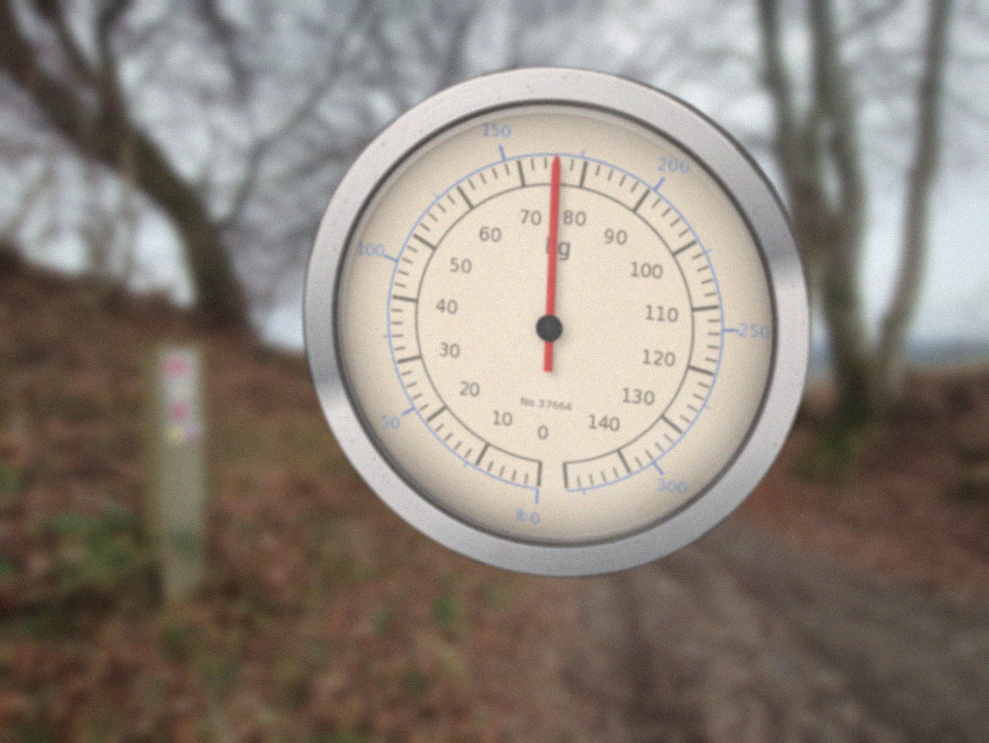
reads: 76
